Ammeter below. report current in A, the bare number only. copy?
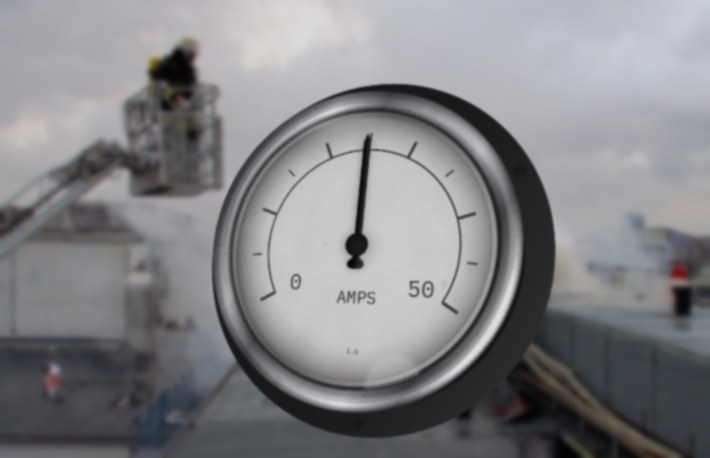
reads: 25
